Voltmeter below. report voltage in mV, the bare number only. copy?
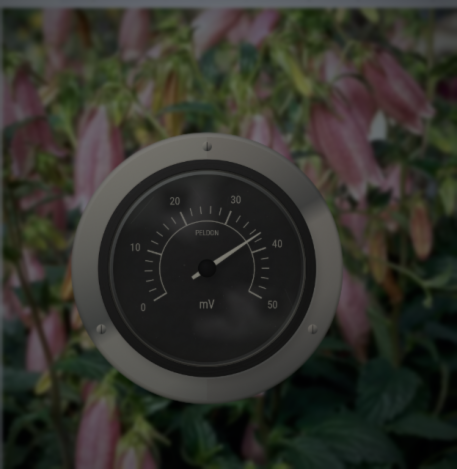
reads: 37
